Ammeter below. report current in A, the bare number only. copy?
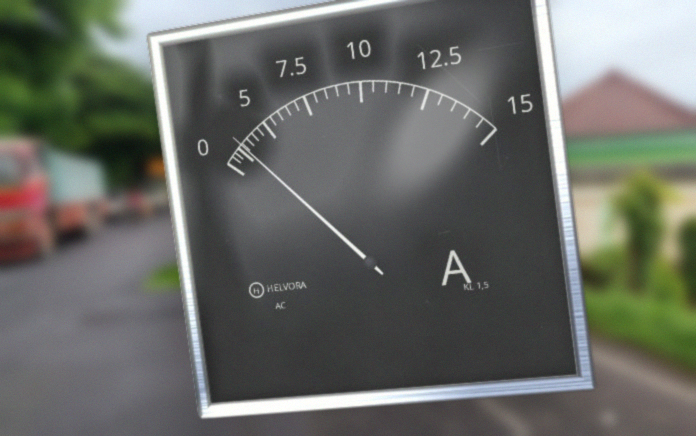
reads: 3
